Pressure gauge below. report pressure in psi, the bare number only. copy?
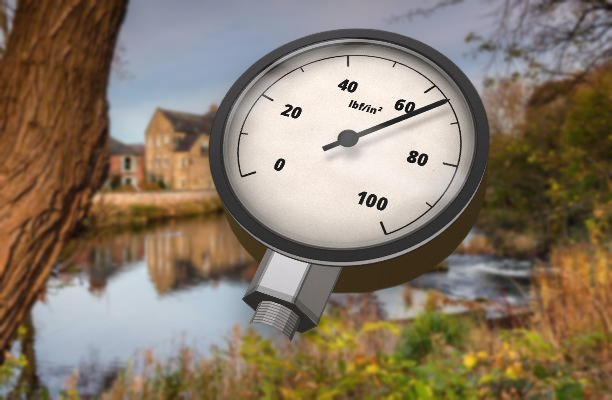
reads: 65
